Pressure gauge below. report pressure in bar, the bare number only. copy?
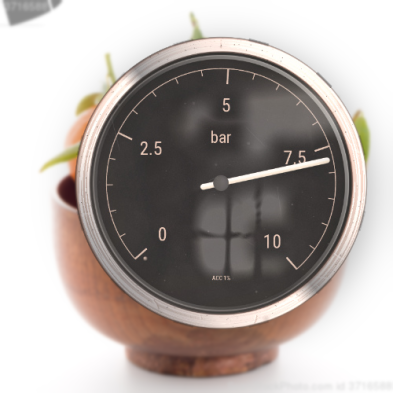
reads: 7.75
